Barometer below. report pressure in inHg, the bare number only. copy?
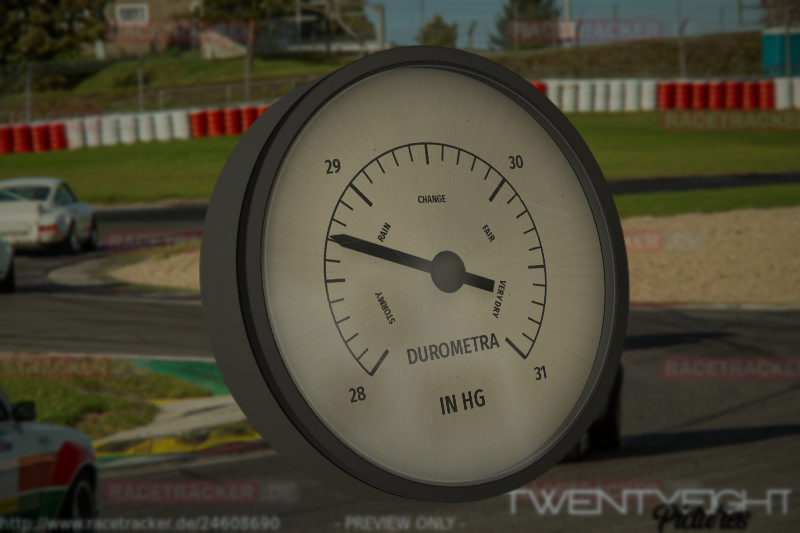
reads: 28.7
